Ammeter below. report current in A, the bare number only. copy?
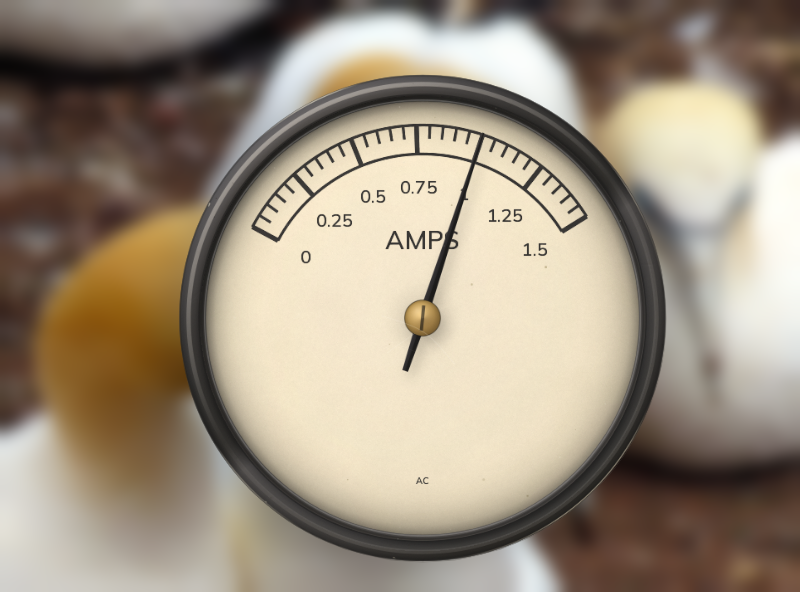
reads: 1
